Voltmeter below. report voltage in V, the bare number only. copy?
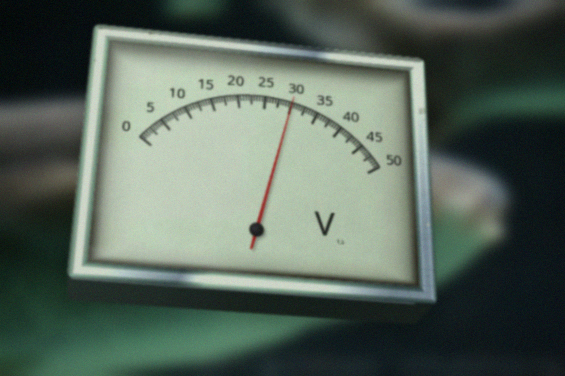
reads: 30
